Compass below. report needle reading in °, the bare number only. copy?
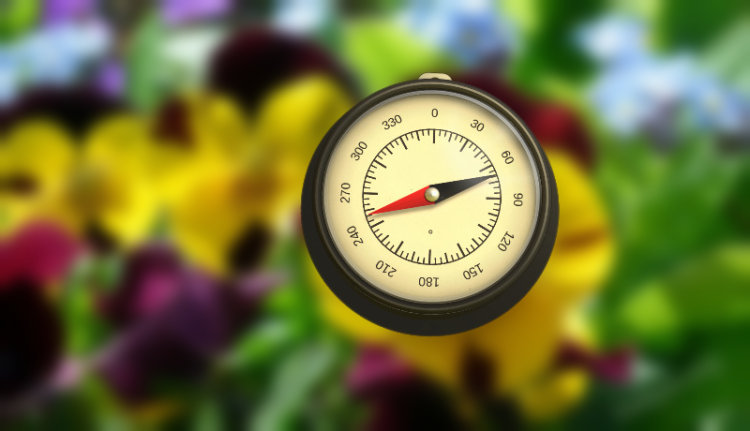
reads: 250
